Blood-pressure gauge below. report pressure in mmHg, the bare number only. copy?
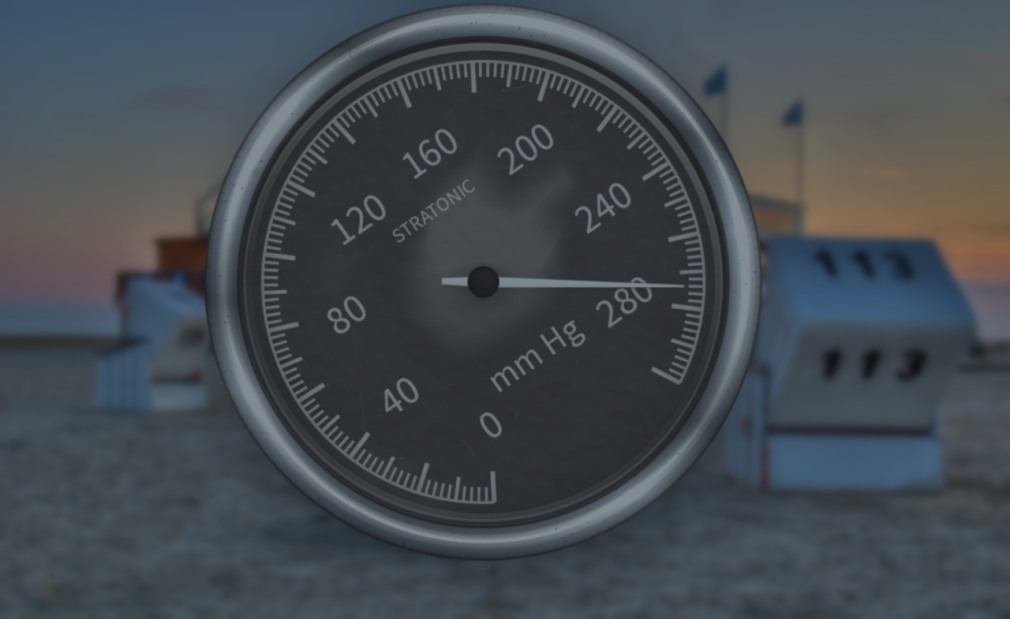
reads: 274
